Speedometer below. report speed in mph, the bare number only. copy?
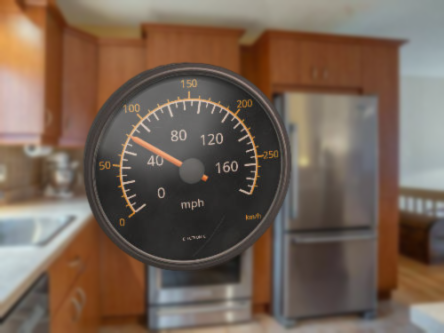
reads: 50
